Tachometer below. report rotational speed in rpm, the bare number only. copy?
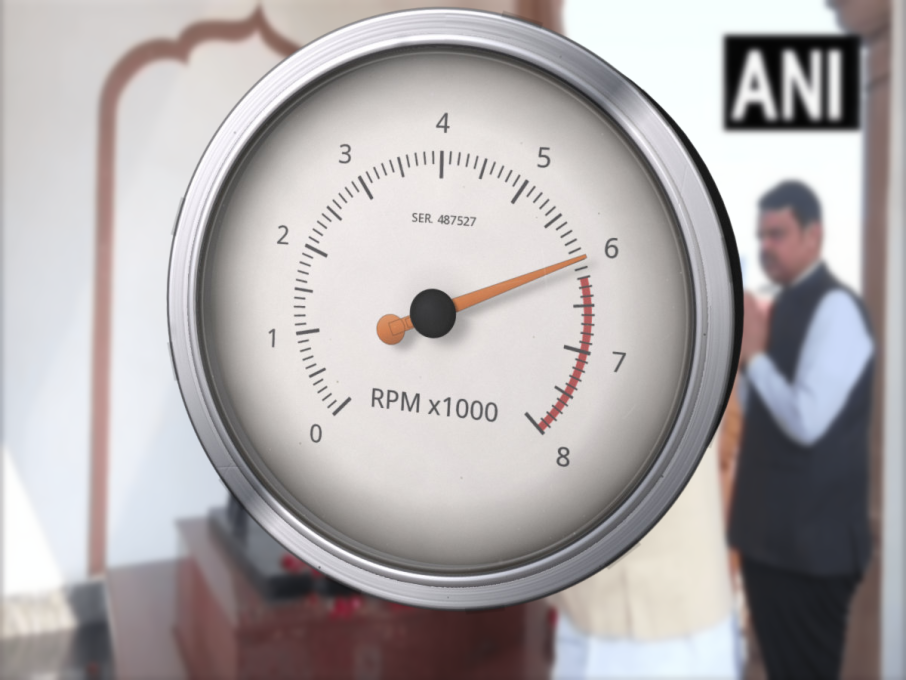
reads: 6000
